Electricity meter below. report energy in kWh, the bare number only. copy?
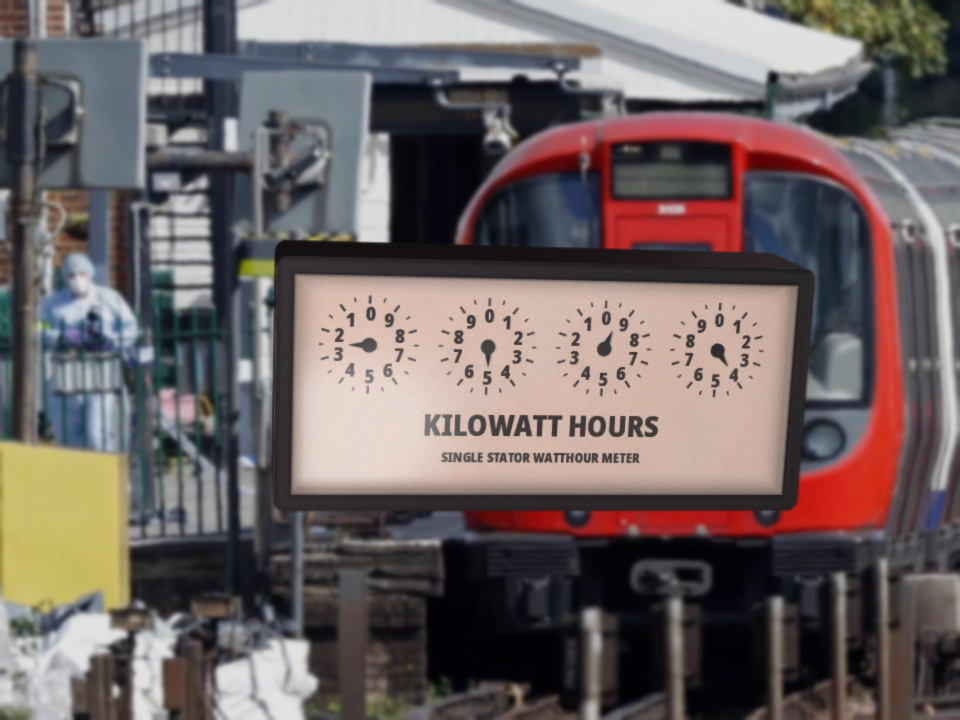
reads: 2494
